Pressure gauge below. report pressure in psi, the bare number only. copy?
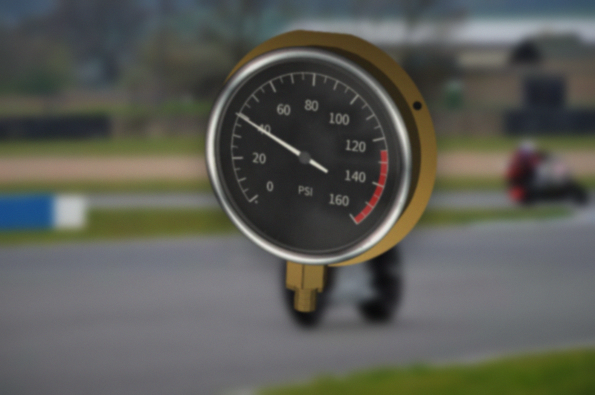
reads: 40
